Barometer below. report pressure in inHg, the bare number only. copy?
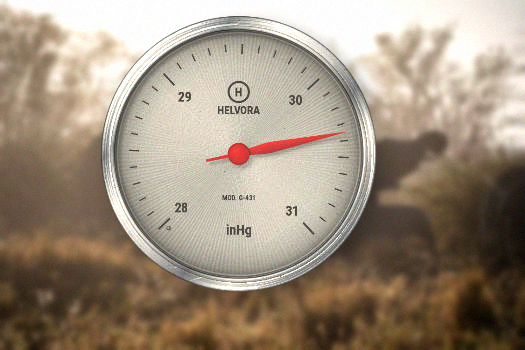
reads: 30.35
